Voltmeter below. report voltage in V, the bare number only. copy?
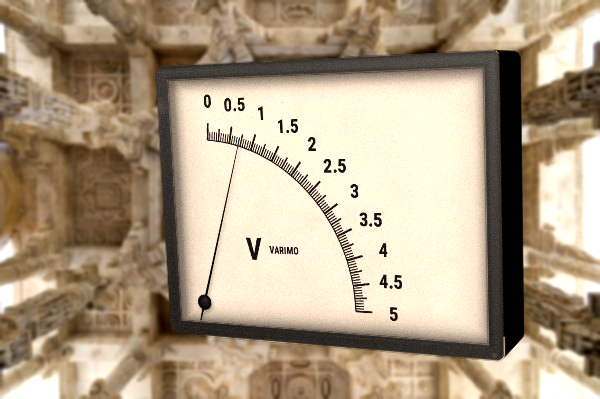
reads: 0.75
